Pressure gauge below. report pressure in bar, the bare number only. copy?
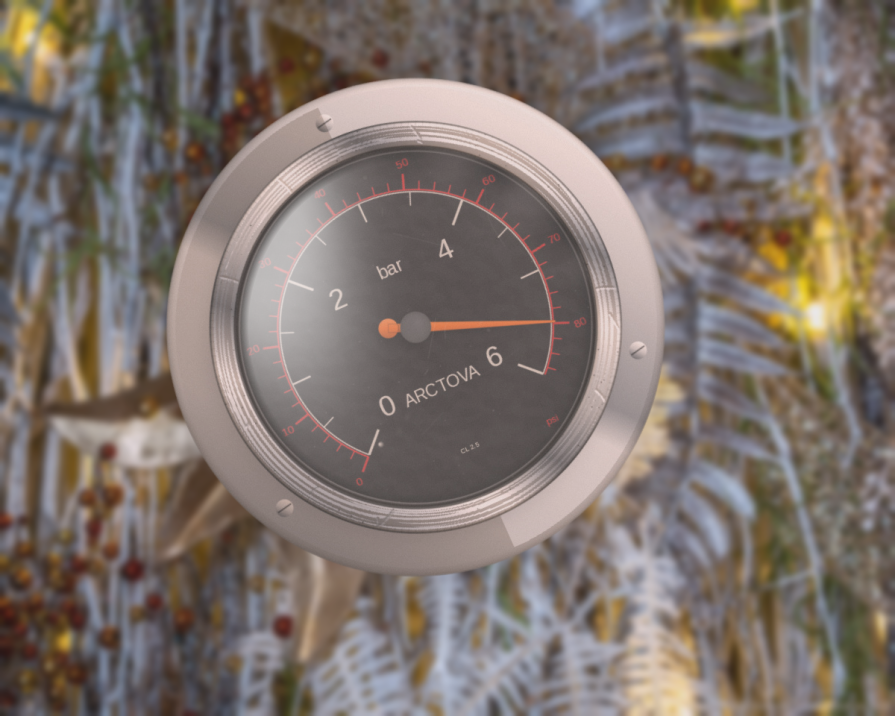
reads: 5.5
